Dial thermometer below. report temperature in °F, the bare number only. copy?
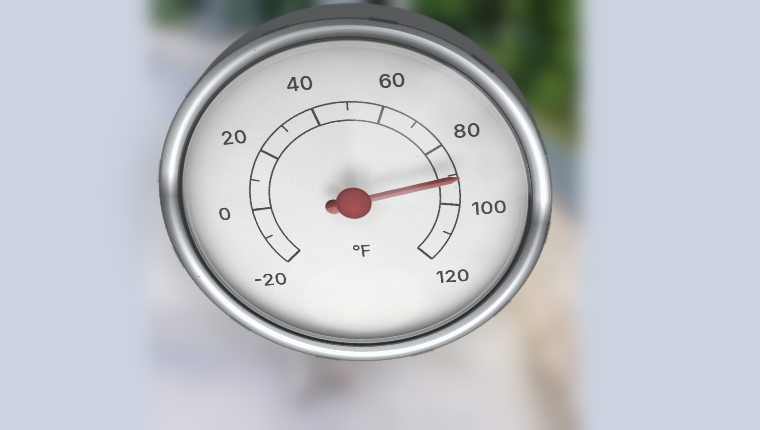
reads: 90
